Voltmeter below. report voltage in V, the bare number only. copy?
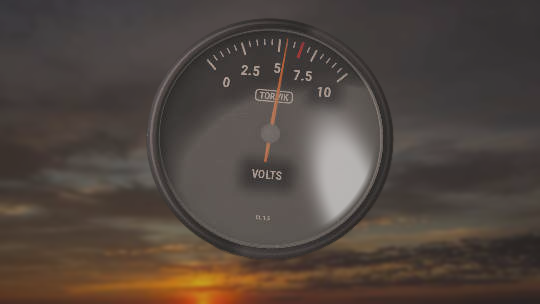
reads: 5.5
